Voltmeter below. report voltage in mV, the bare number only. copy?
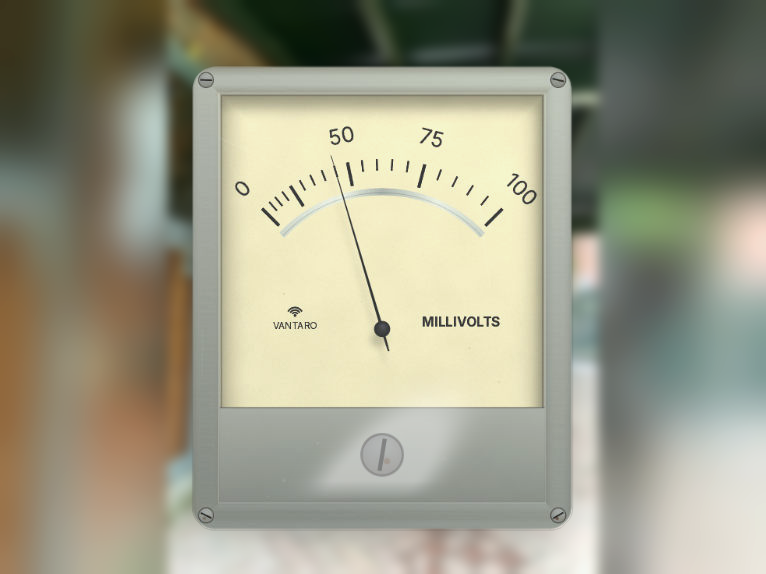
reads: 45
